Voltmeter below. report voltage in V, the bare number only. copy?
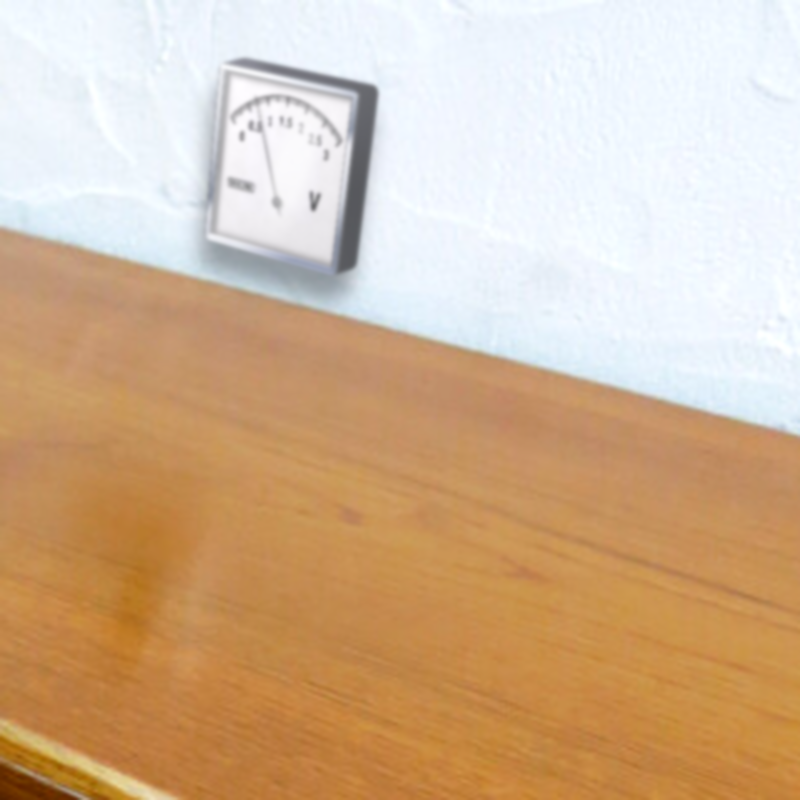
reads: 0.75
